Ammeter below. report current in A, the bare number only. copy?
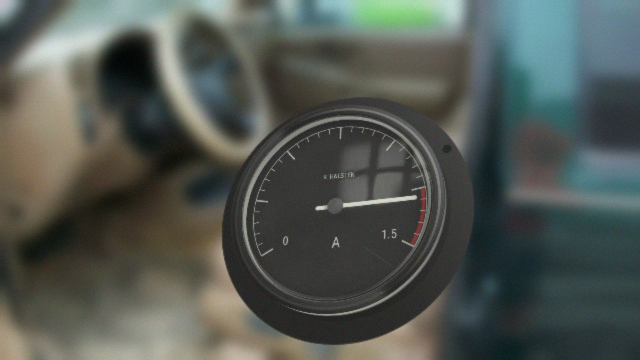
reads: 1.3
